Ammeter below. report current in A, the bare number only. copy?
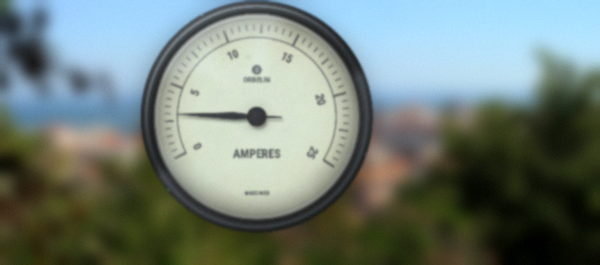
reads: 3
